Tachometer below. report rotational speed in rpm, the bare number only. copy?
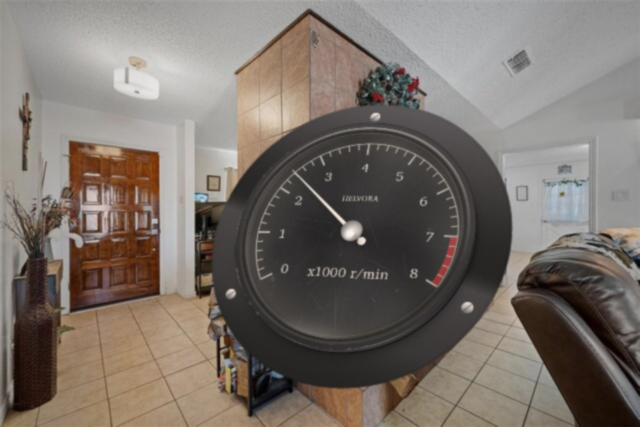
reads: 2400
